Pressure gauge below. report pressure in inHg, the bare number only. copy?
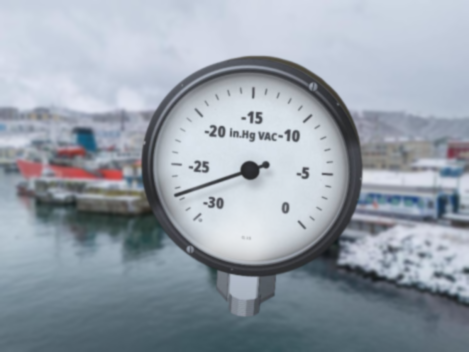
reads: -27.5
